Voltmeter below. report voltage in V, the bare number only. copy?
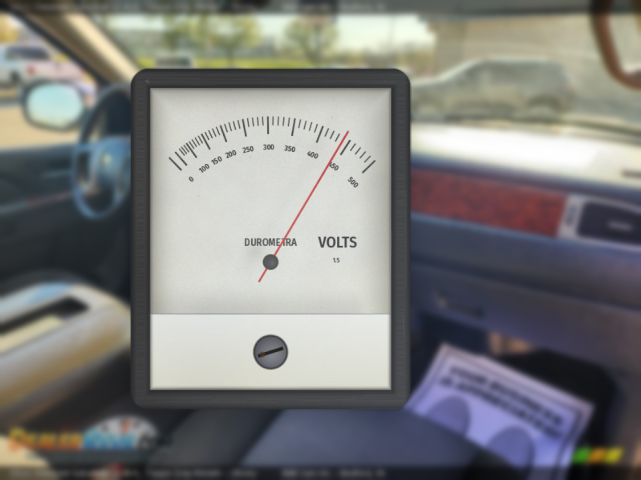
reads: 440
